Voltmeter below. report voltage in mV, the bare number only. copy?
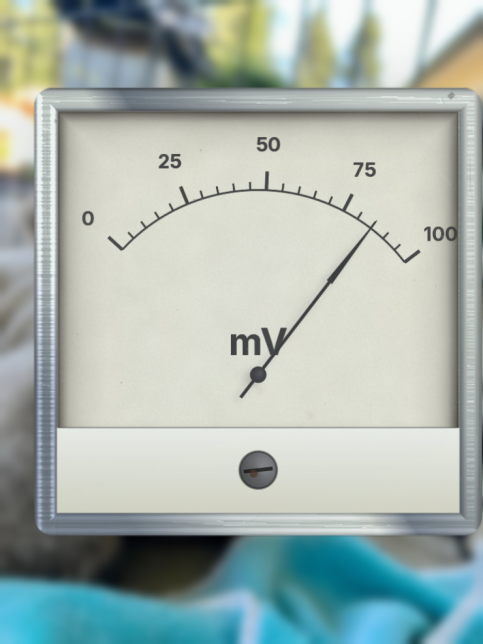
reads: 85
